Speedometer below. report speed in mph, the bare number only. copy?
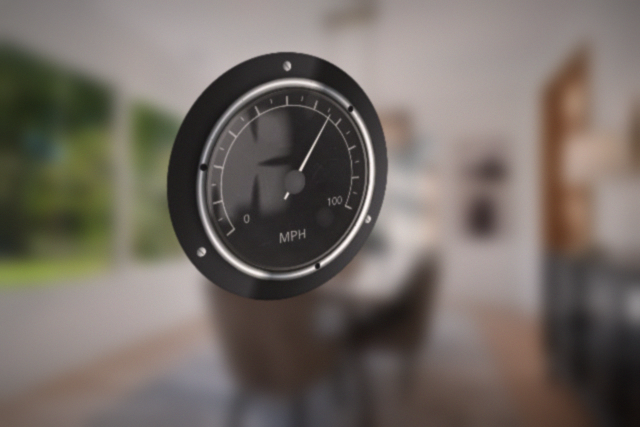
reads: 65
